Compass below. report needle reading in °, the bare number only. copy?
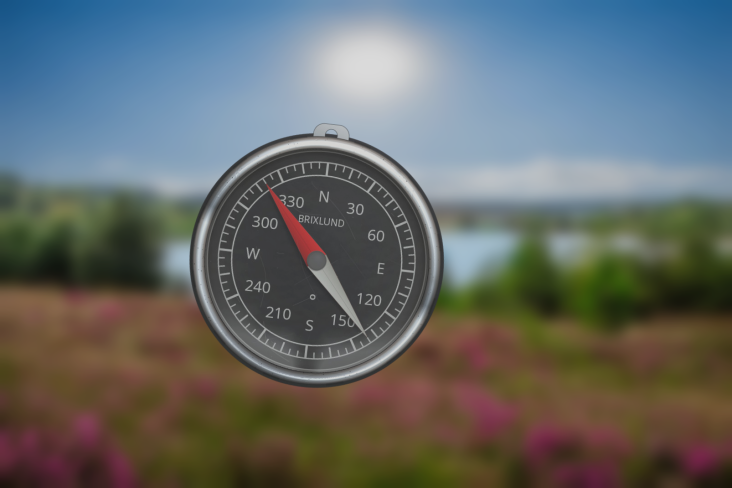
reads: 320
